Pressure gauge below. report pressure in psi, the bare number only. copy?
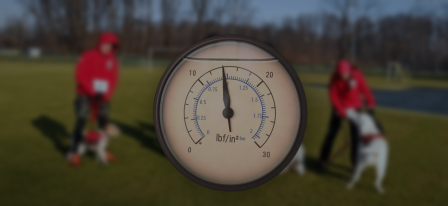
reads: 14
